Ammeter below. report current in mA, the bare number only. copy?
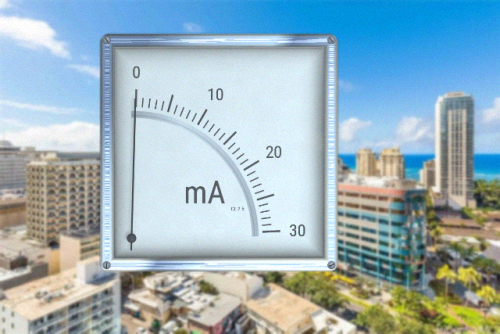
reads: 0
